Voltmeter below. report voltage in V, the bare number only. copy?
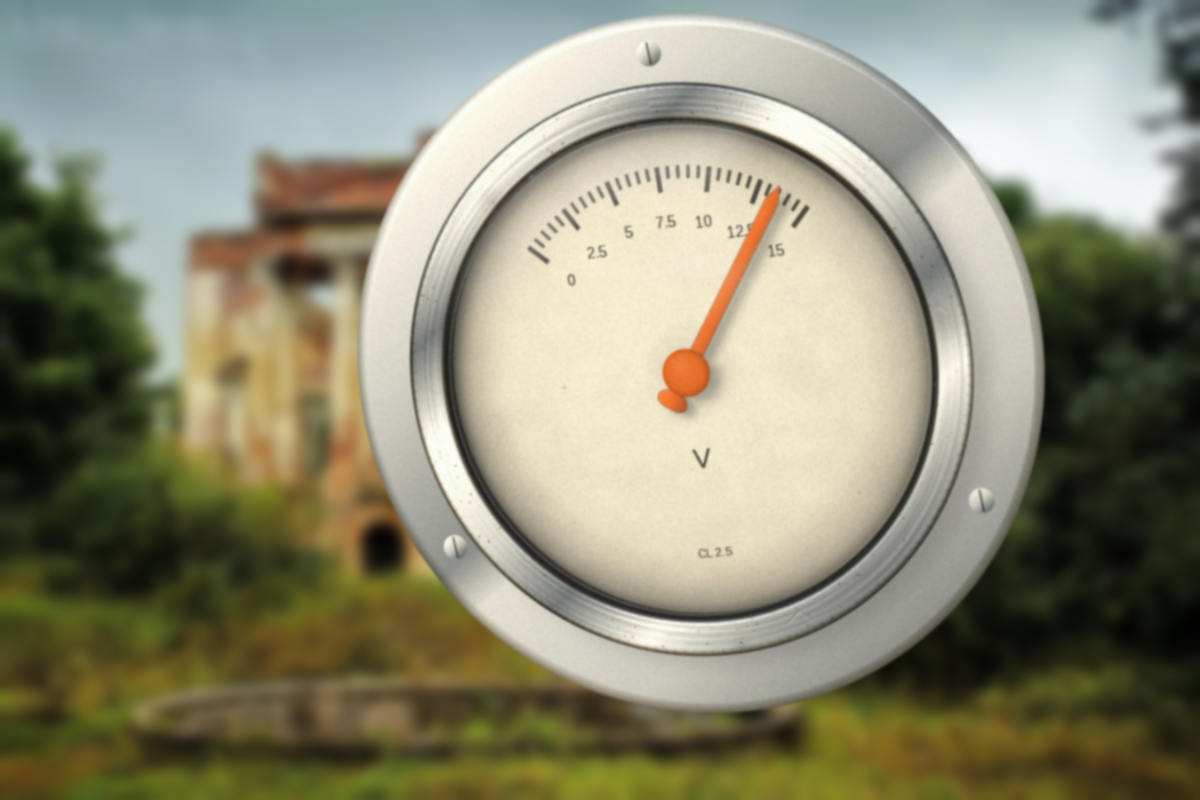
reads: 13.5
